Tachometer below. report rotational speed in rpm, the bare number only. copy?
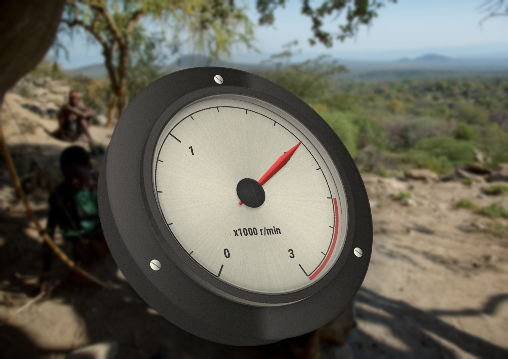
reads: 2000
